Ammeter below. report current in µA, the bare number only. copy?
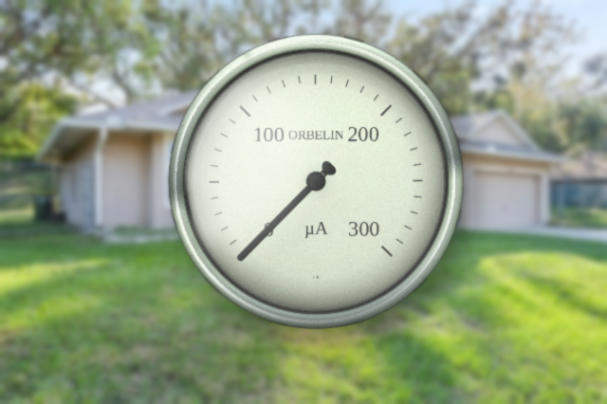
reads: 0
